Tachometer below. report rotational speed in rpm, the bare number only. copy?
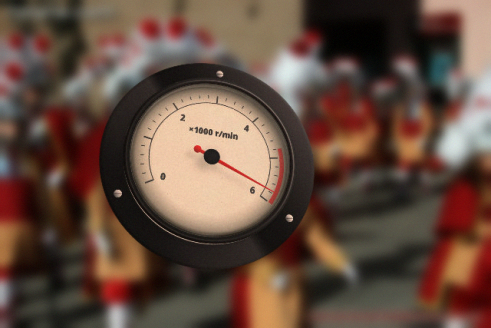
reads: 5800
